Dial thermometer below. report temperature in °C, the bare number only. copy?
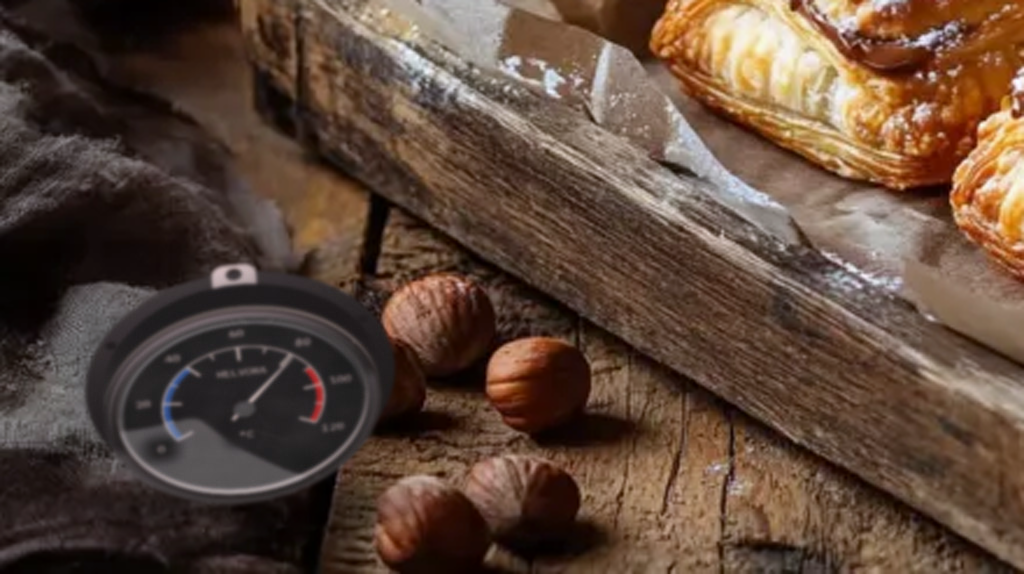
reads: 80
